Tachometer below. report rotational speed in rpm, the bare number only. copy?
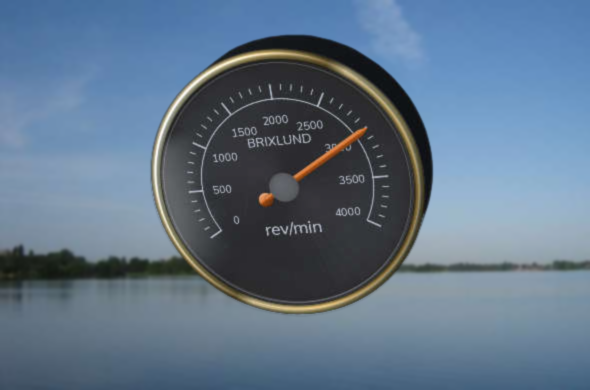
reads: 3000
